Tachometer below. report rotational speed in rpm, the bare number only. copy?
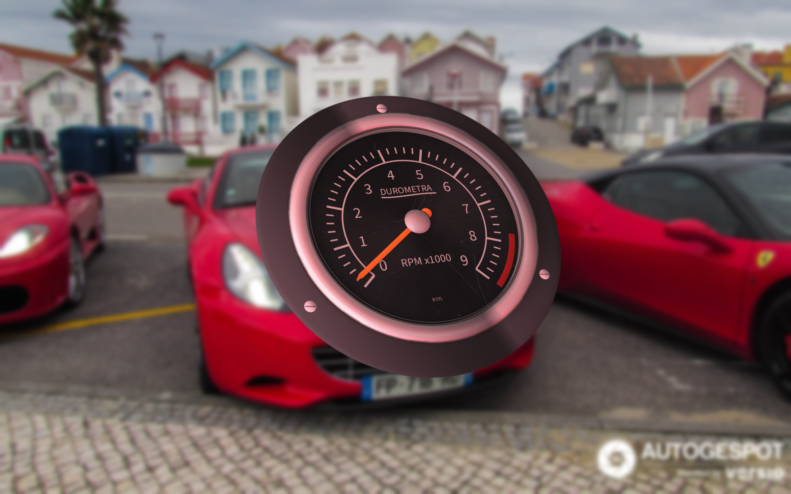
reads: 200
